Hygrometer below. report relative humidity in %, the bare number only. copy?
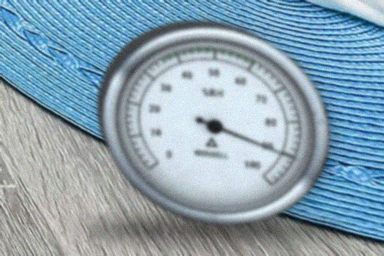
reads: 90
